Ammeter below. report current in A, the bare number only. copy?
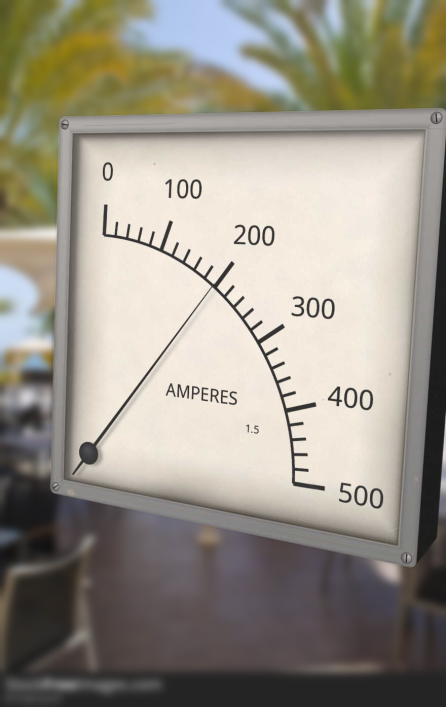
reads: 200
